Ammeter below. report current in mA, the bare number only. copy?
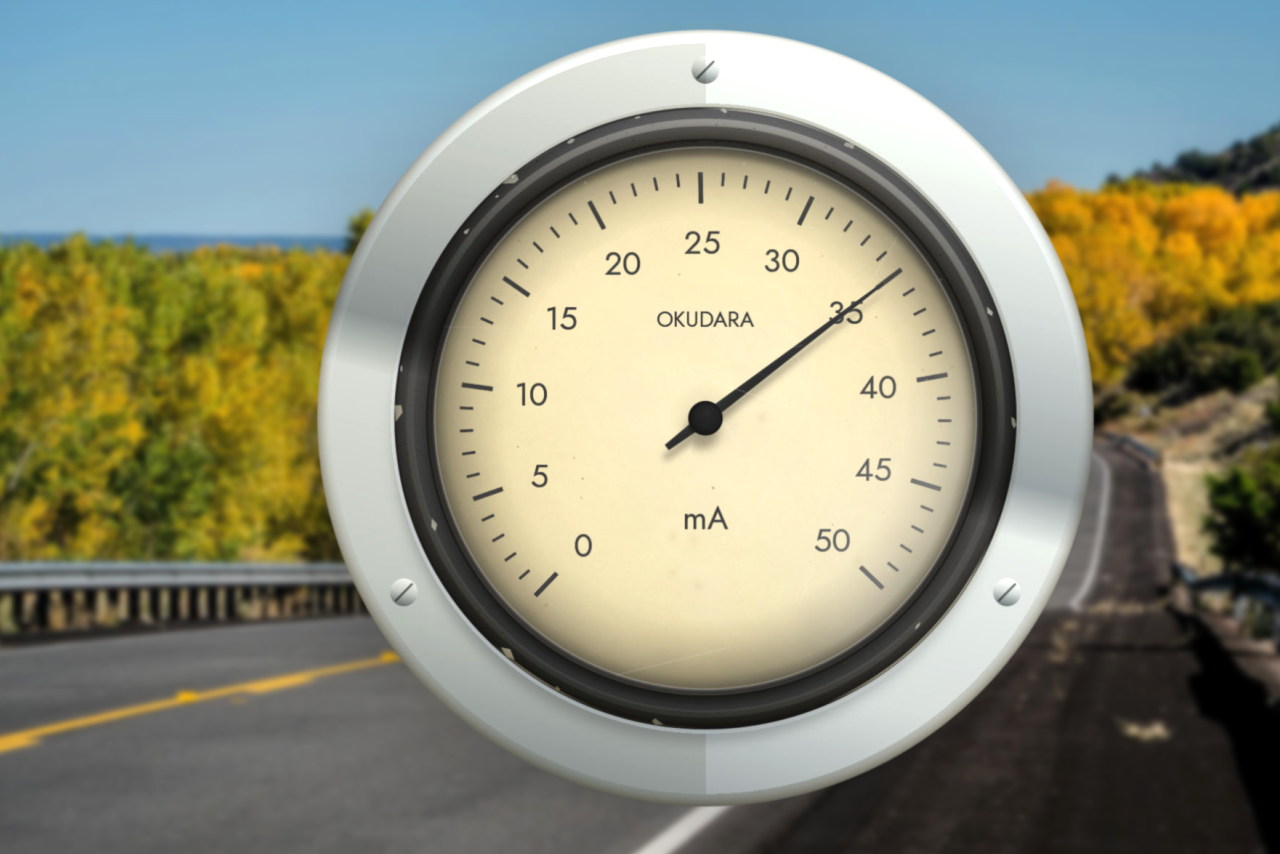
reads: 35
